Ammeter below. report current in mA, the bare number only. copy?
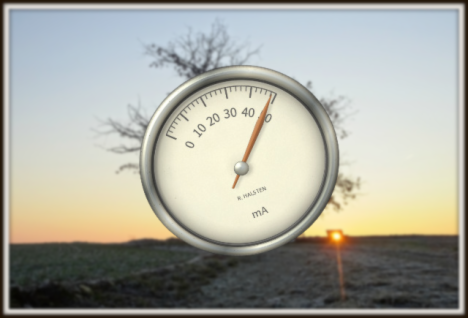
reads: 48
